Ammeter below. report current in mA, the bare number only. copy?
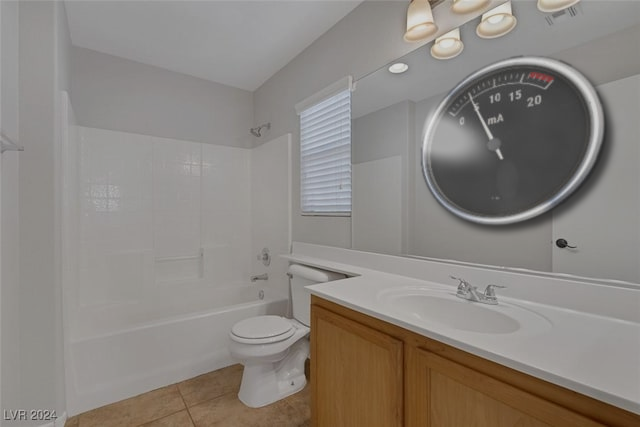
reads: 5
